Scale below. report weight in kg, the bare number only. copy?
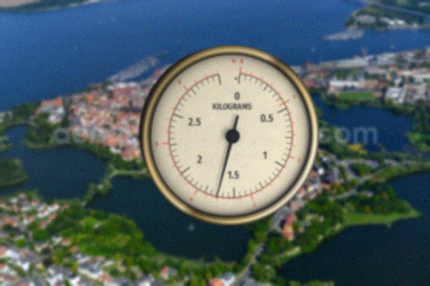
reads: 1.65
